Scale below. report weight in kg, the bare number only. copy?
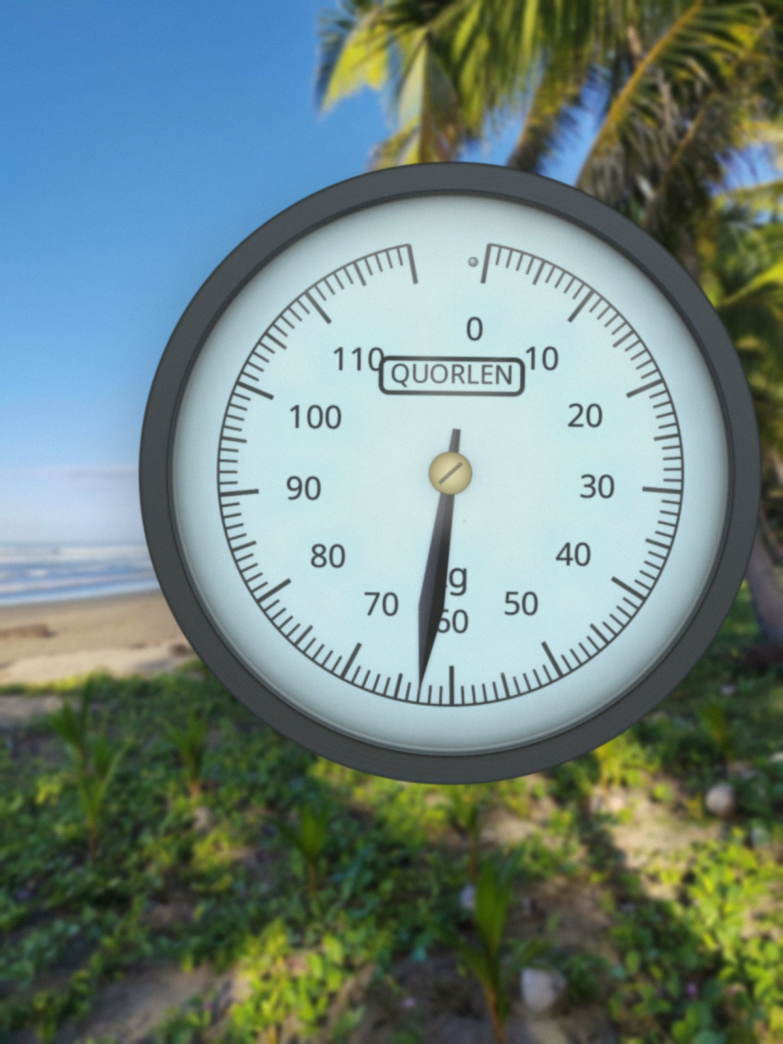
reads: 63
